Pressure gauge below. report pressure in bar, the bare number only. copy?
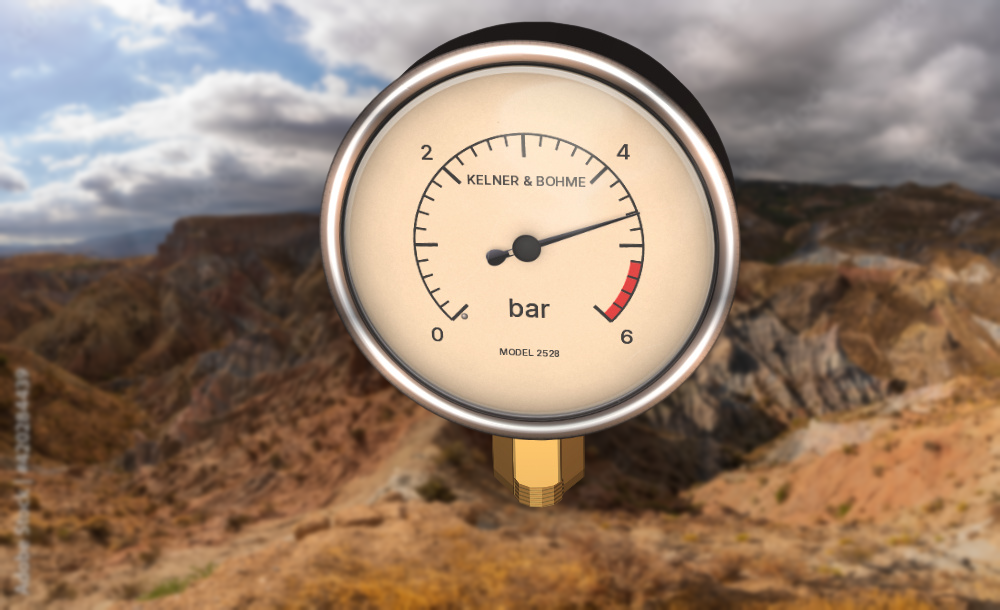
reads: 4.6
